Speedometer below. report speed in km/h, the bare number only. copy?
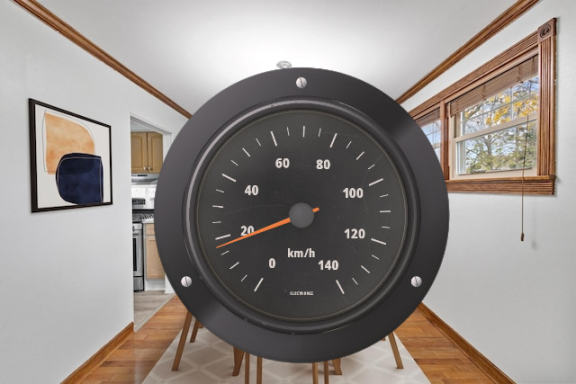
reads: 17.5
